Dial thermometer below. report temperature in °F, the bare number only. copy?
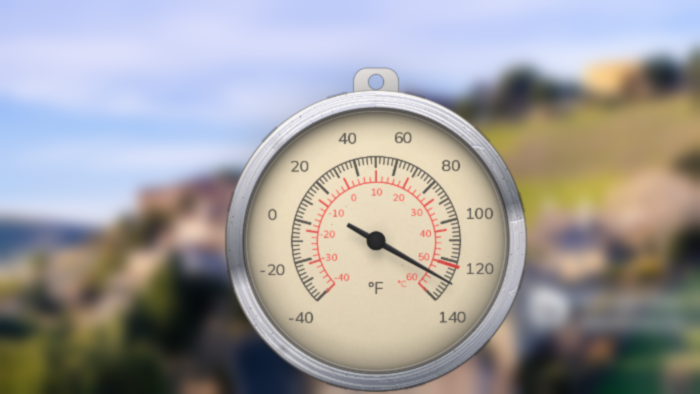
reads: 130
